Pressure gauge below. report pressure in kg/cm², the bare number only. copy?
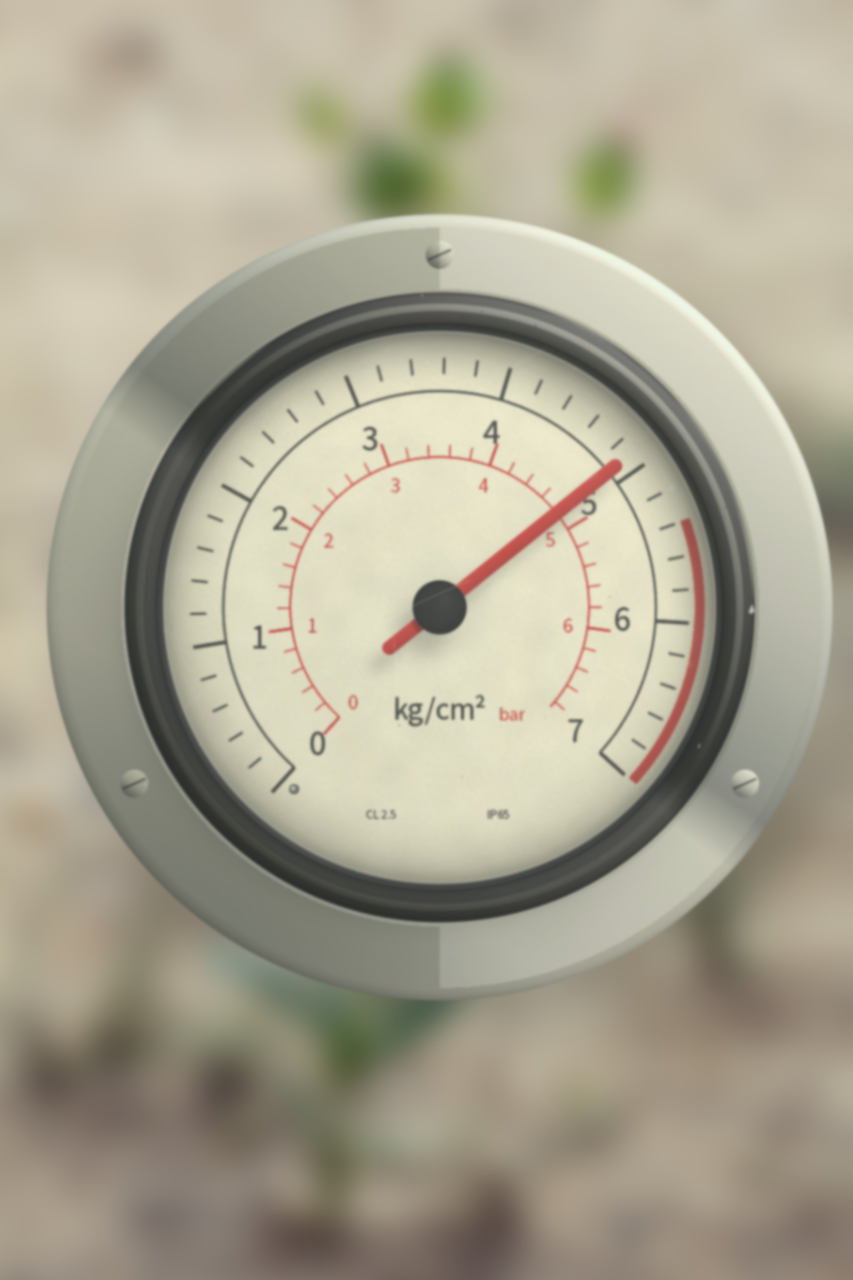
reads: 4.9
